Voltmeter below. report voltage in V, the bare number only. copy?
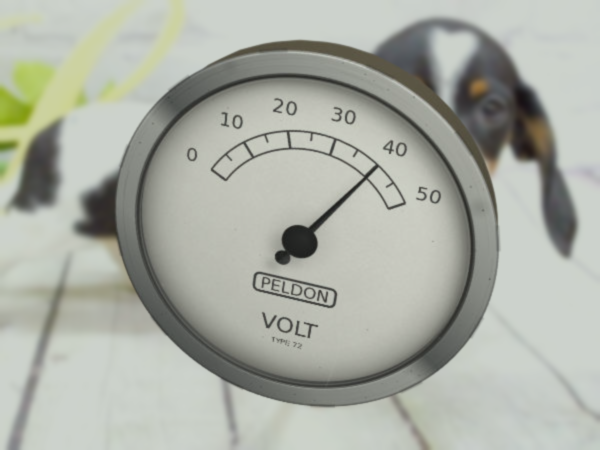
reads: 40
